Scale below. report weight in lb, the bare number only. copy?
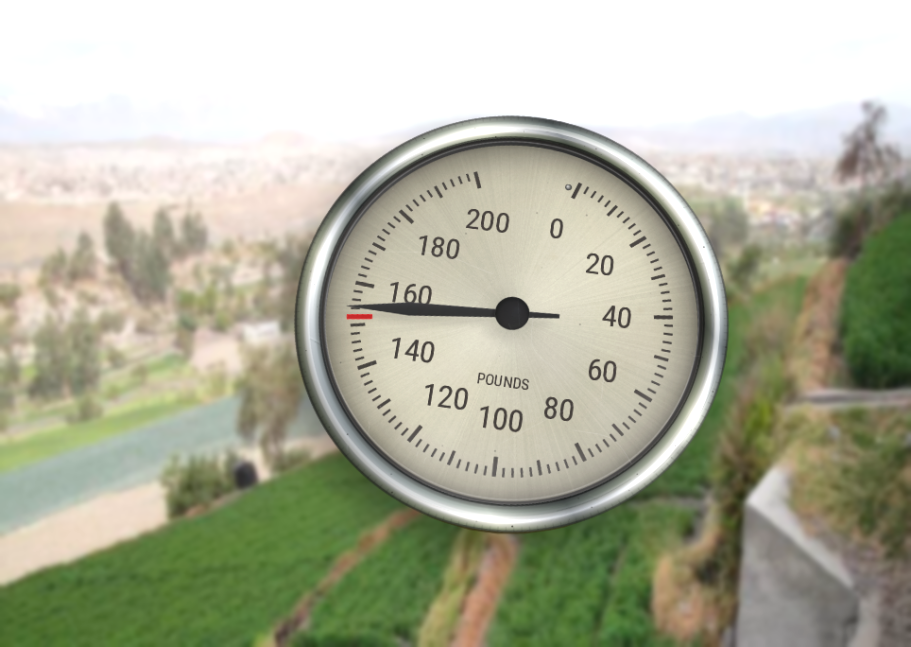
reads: 154
